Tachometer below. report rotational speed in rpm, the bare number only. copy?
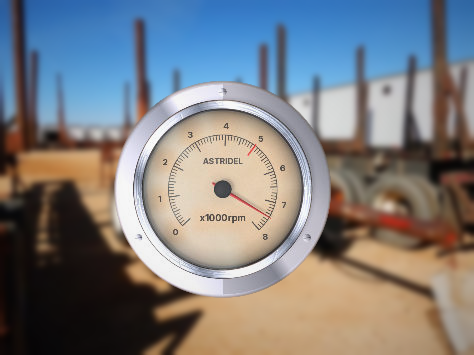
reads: 7500
